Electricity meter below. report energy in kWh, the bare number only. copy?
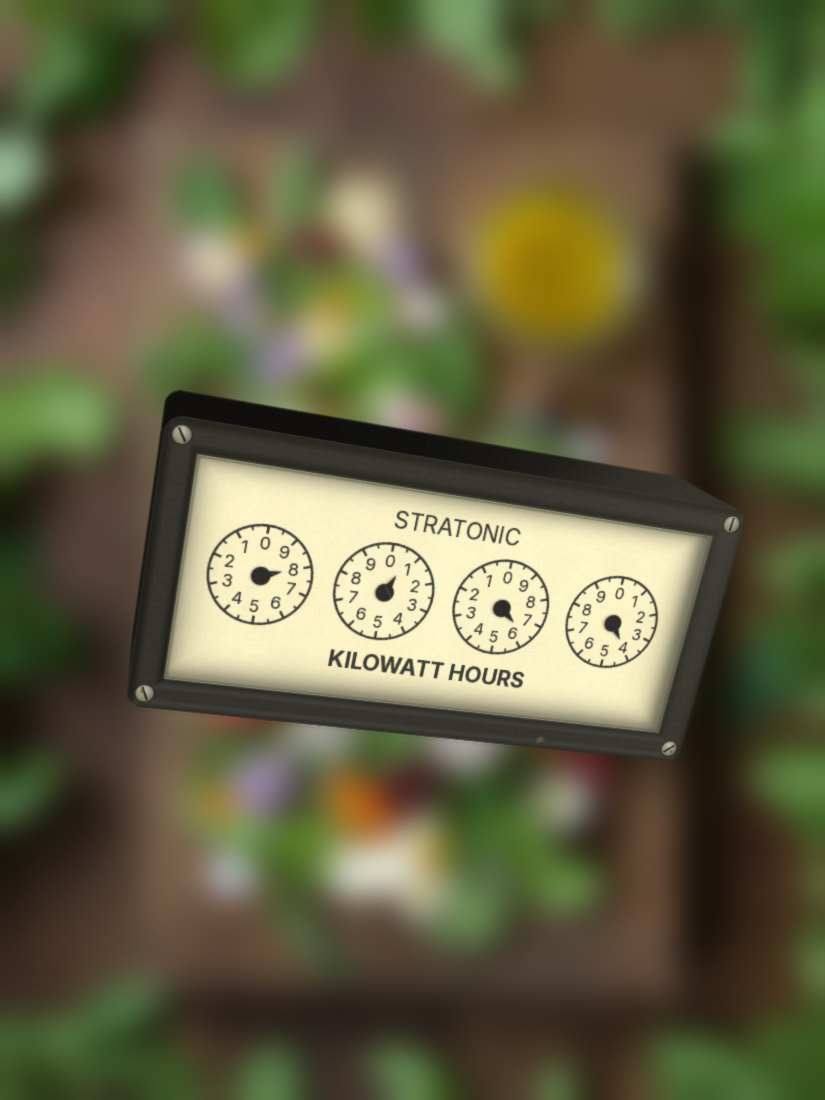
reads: 8064
